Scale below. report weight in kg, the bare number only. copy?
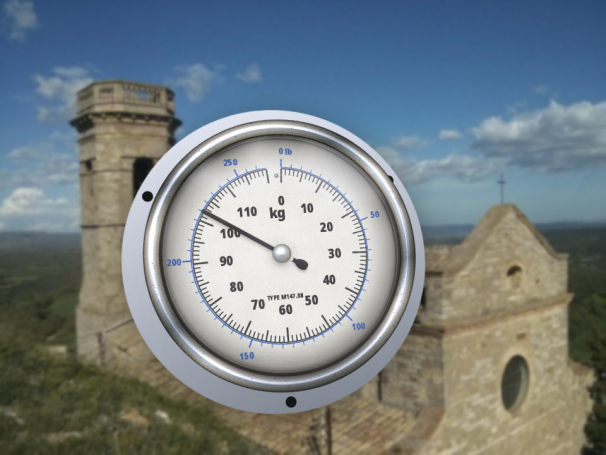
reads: 102
